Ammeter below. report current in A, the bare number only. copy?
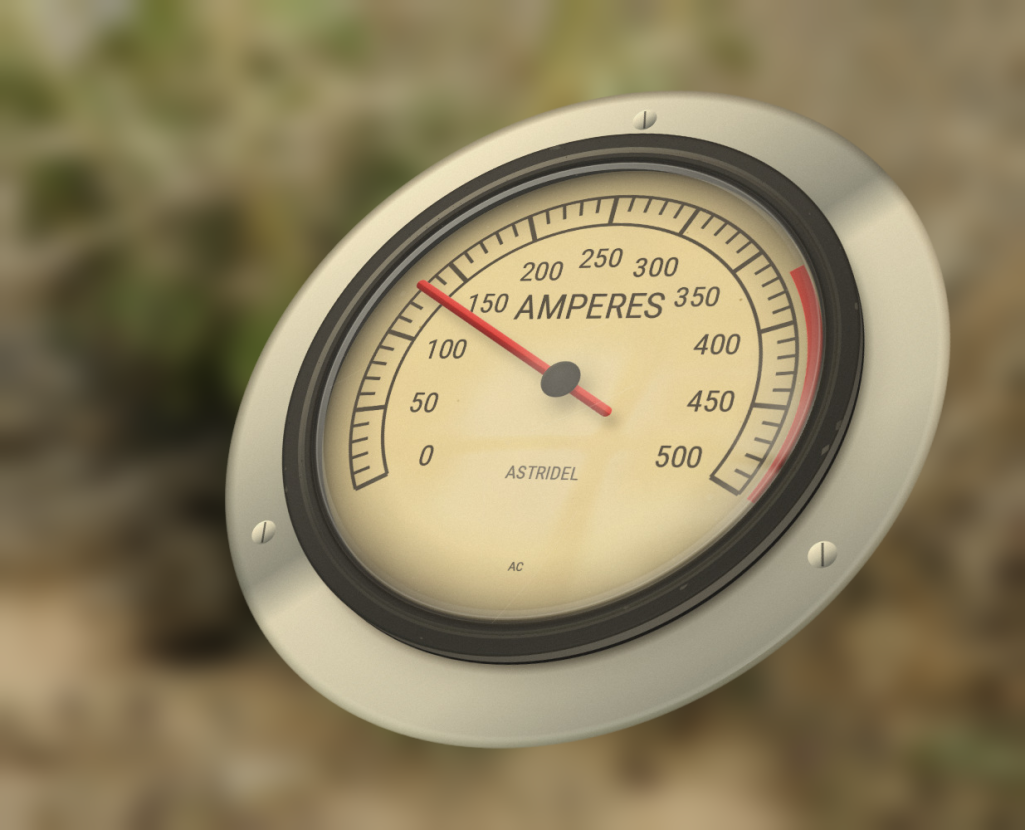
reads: 130
